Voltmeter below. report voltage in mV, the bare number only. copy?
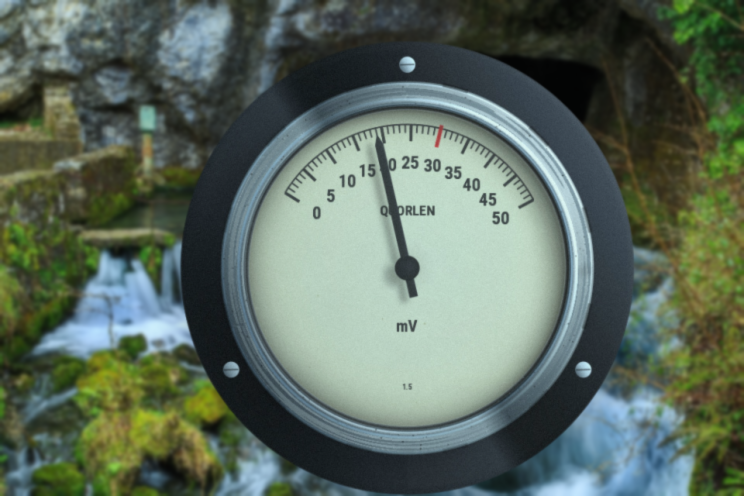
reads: 19
